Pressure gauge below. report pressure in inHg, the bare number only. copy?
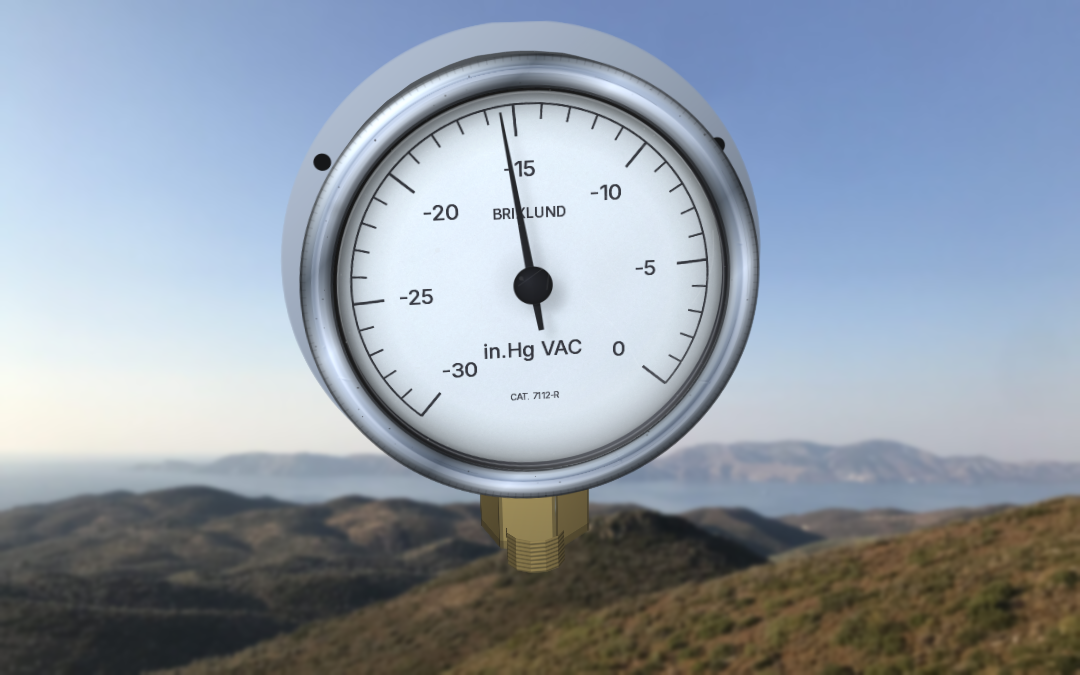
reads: -15.5
